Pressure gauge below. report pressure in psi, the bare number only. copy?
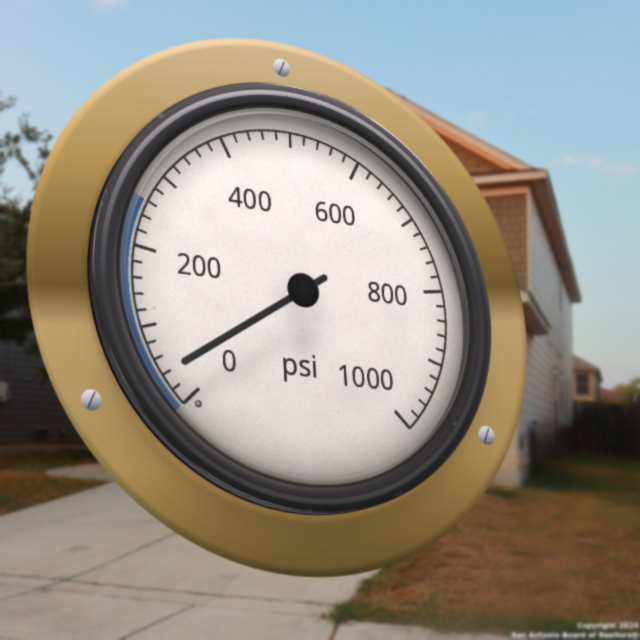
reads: 40
